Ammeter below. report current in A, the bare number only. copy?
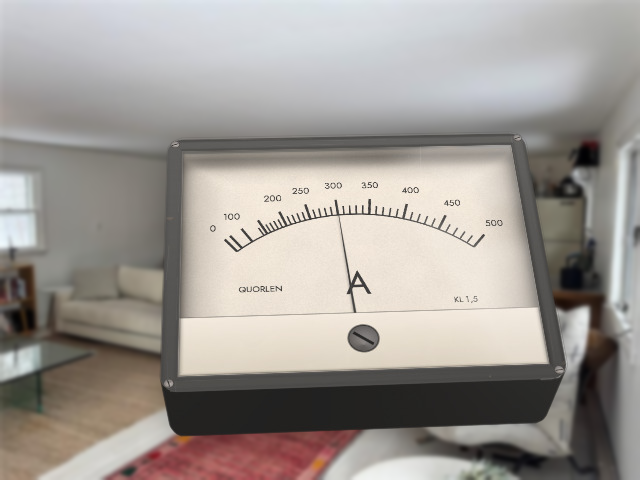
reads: 300
